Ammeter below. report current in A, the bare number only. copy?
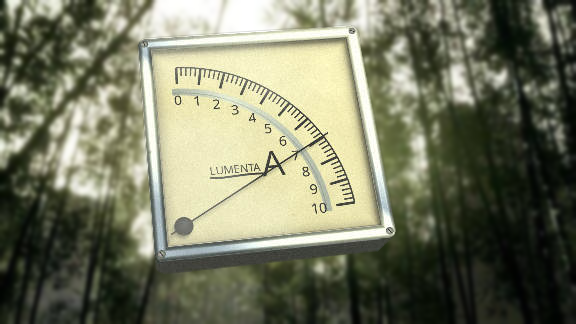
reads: 7
